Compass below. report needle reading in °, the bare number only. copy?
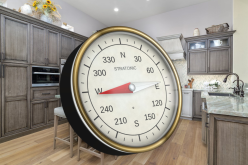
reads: 265
